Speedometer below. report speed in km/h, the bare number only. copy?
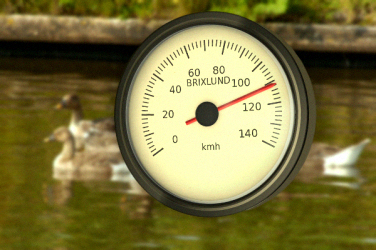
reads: 112
